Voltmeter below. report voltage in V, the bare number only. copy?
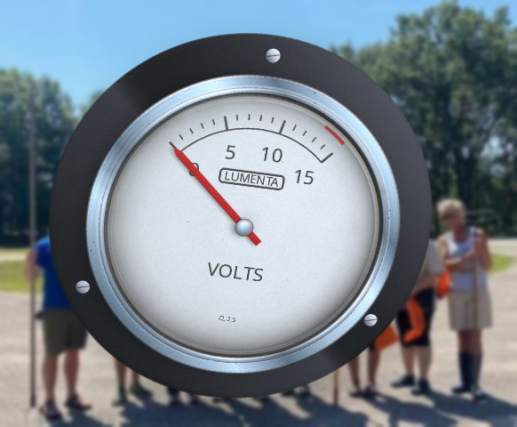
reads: 0
